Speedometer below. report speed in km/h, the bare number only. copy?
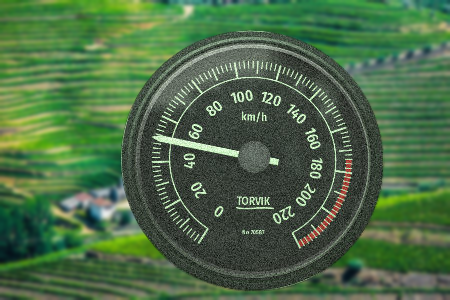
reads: 50
